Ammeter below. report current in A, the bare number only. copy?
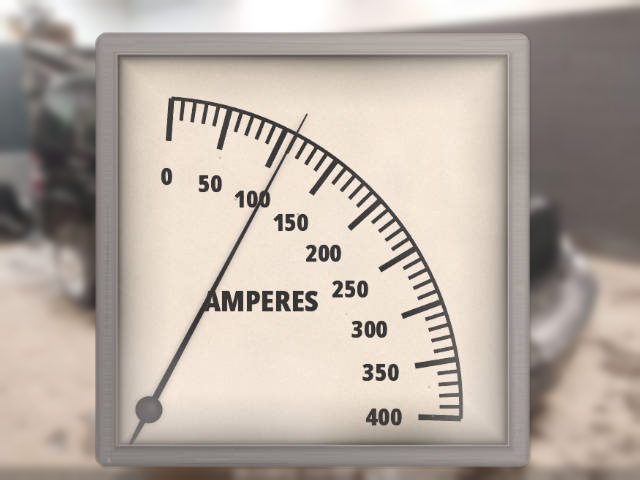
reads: 110
